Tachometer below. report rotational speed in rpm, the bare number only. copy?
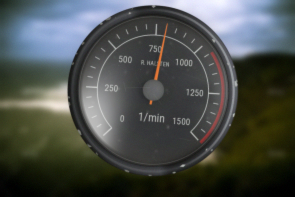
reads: 800
